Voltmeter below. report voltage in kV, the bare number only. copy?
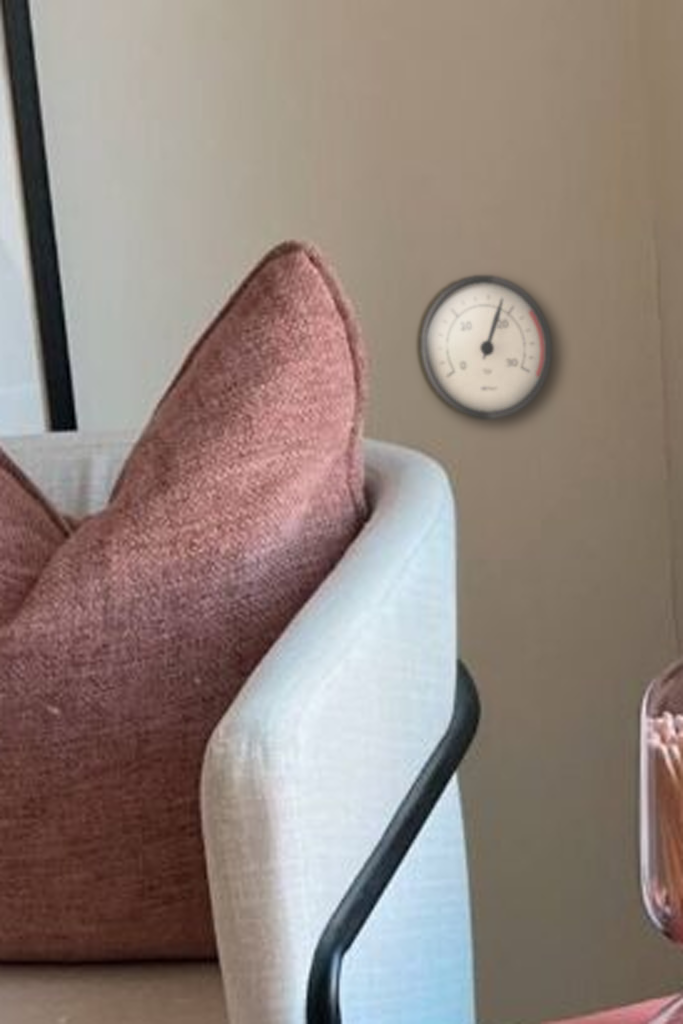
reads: 18
